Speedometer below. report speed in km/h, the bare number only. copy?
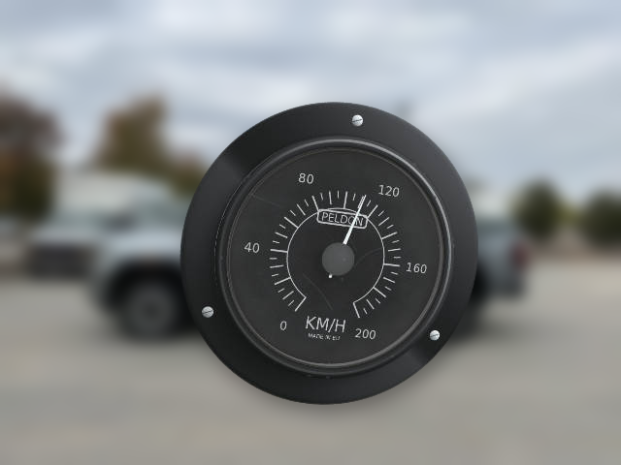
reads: 110
